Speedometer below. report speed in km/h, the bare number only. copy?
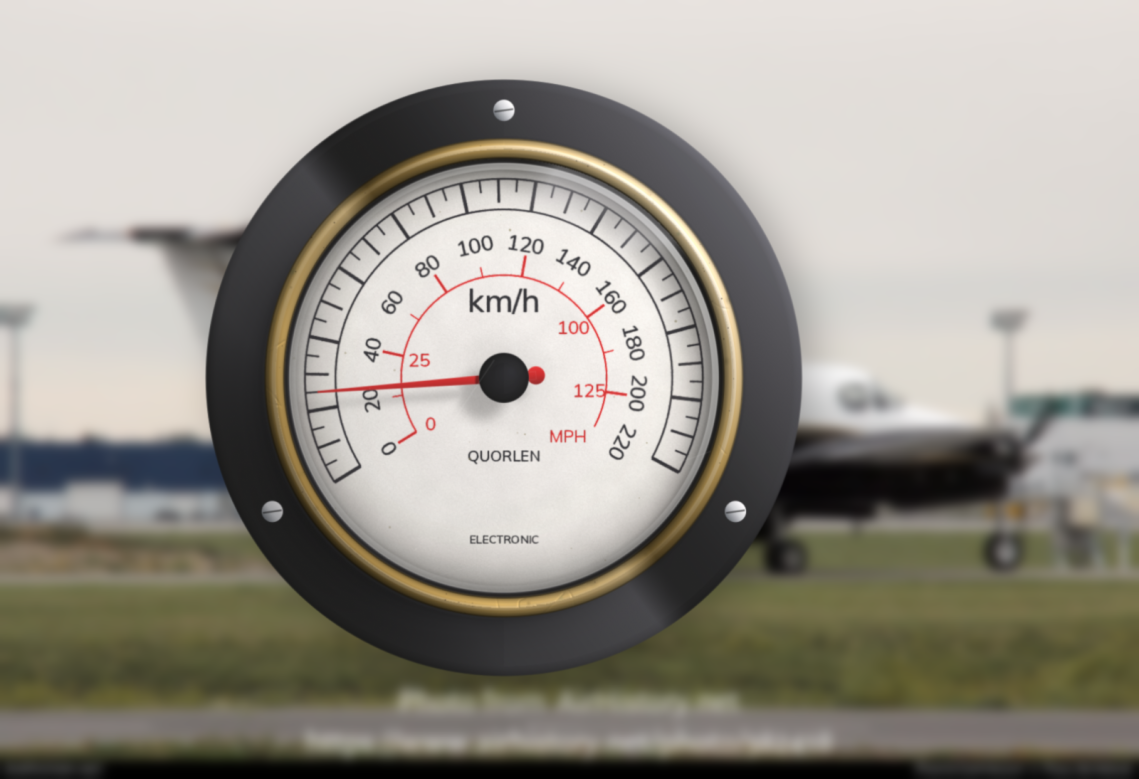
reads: 25
